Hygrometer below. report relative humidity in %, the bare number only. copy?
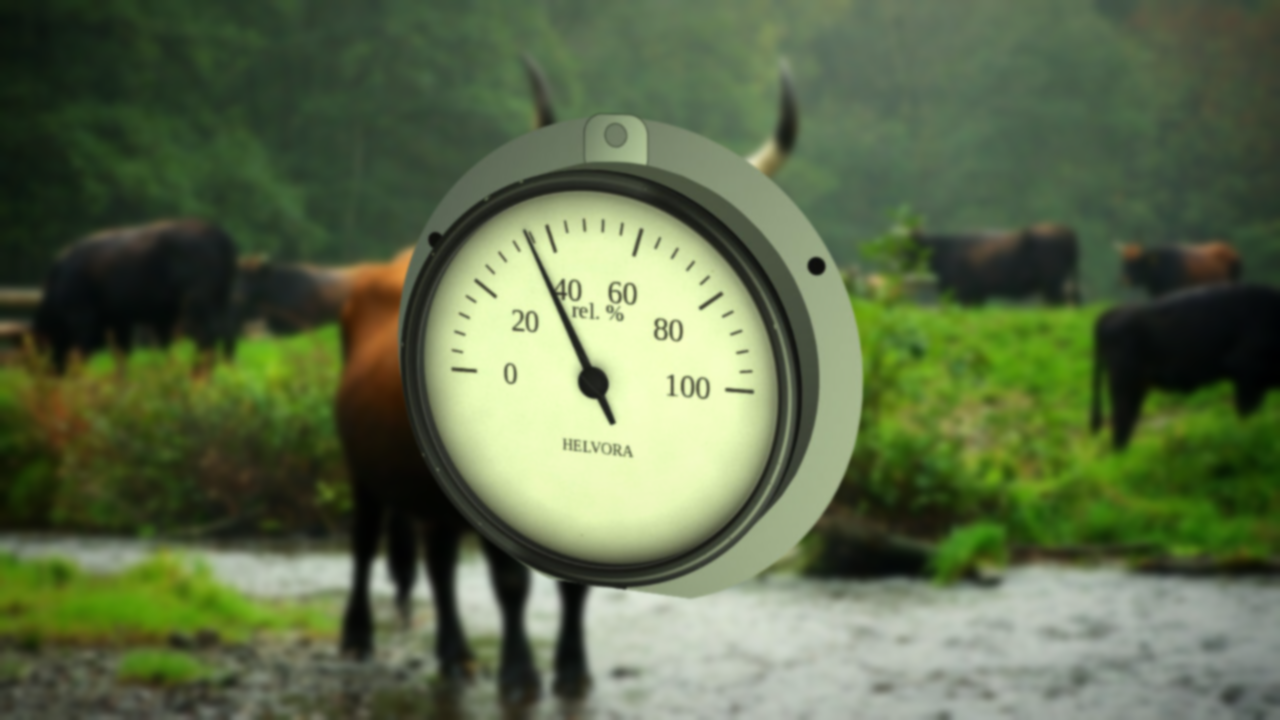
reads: 36
